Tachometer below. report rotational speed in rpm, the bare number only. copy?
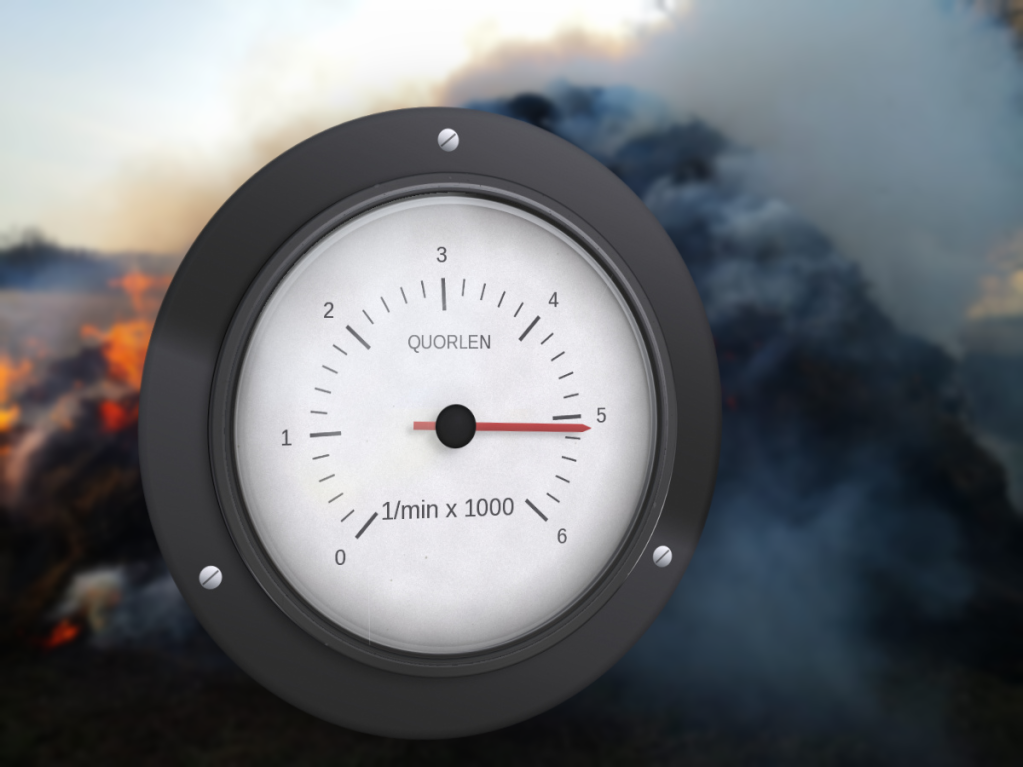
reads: 5100
